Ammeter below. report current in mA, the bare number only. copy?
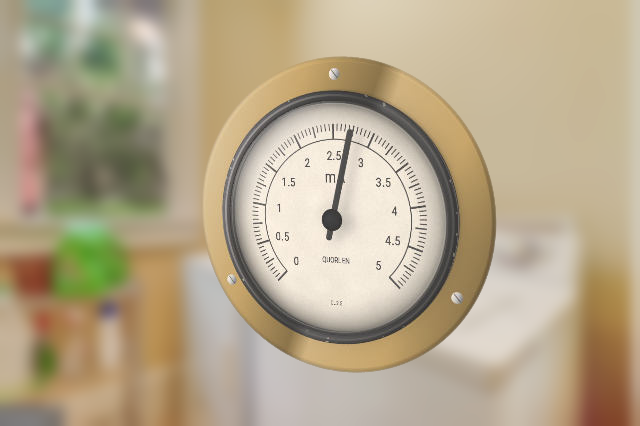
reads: 2.75
